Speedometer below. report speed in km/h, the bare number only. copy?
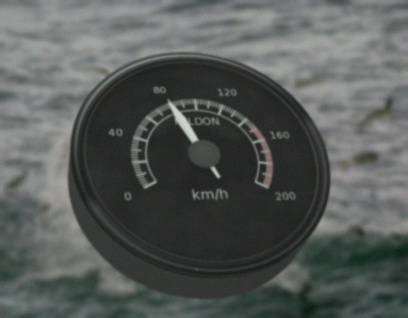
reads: 80
